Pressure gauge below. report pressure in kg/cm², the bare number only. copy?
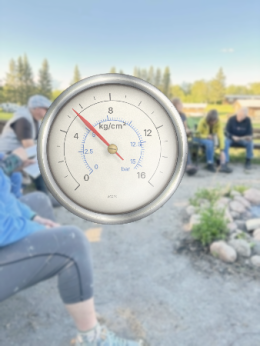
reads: 5.5
